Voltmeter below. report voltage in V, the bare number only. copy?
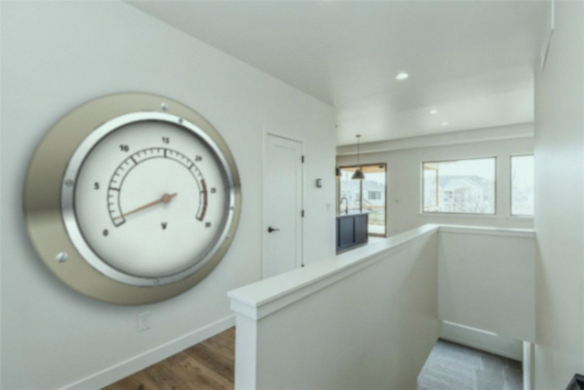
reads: 1
